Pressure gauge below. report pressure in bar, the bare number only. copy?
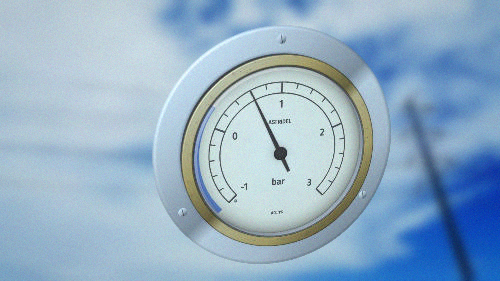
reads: 0.6
